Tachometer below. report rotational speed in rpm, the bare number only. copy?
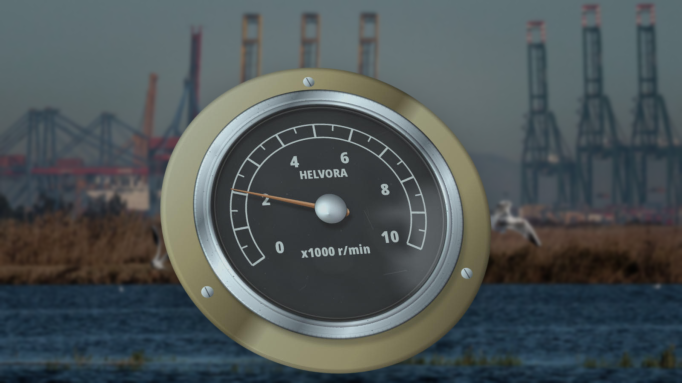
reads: 2000
